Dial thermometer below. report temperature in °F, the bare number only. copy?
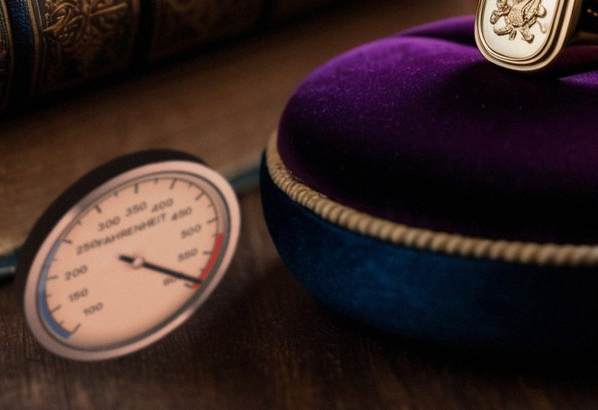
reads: 587.5
